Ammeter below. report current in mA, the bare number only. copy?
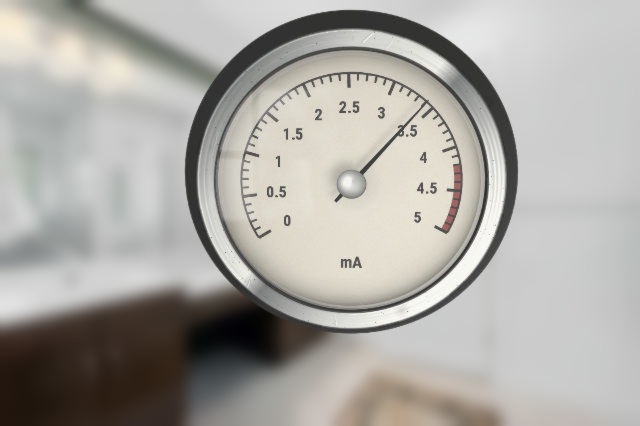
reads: 3.4
